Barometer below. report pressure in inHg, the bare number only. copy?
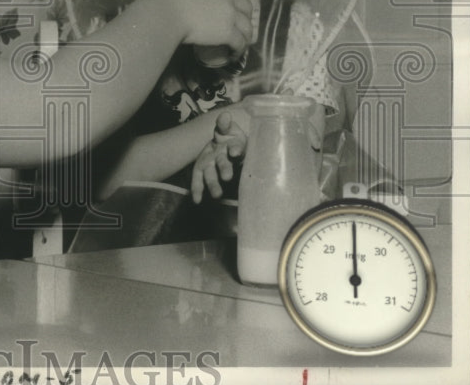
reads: 29.5
